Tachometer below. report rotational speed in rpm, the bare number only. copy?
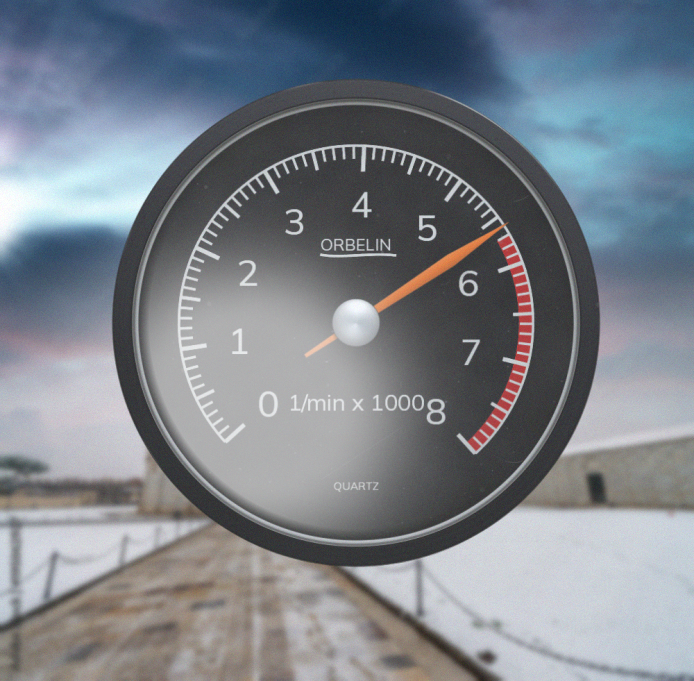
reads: 5600
